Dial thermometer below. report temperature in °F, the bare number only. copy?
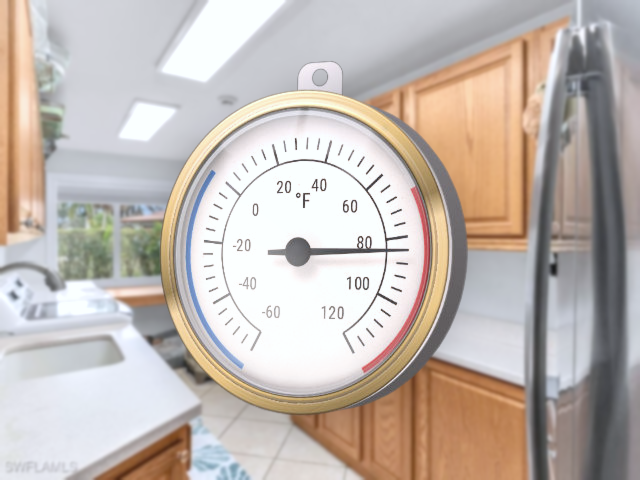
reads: 84
